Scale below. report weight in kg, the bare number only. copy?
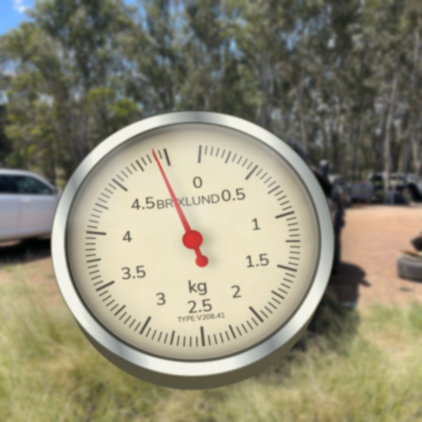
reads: 4.9
